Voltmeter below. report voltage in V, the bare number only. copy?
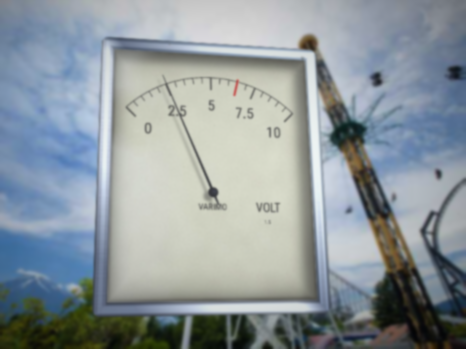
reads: 2.5
